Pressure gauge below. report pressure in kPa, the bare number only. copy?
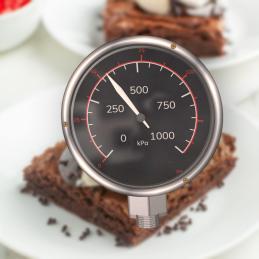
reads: 375
